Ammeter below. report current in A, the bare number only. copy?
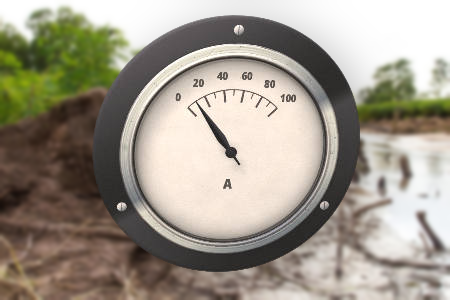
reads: 10
